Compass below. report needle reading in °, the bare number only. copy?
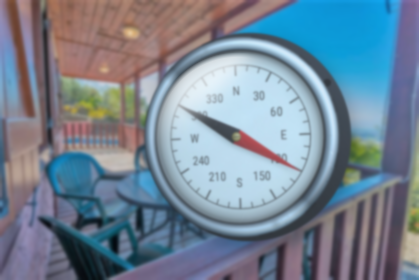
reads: 120
